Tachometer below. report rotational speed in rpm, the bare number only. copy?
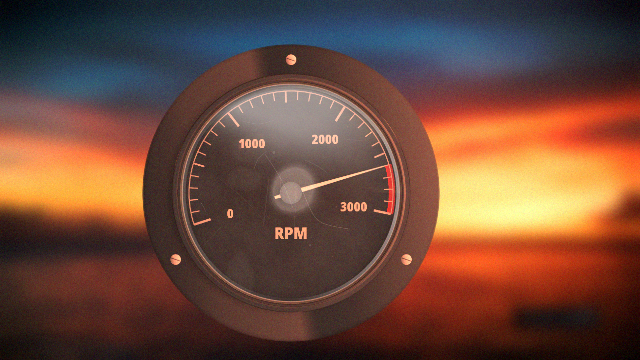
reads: 2600
